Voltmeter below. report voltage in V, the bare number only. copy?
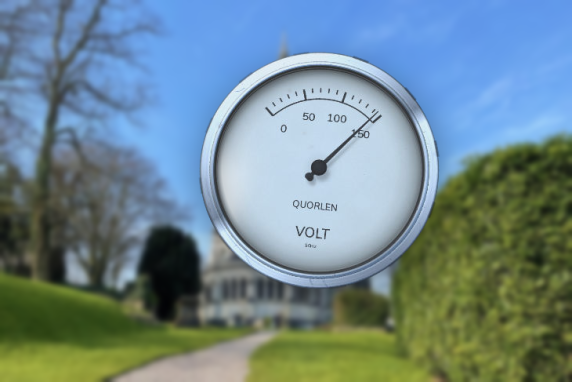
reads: 145
